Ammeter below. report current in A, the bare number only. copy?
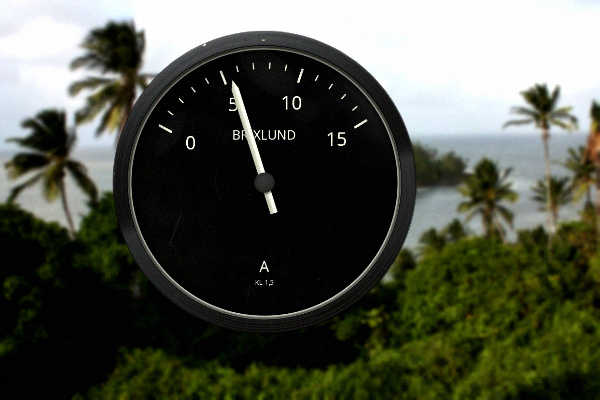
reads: 5.5
